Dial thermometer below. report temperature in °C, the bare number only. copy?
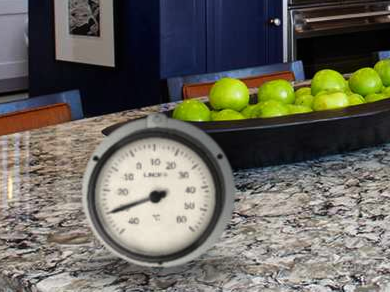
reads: -30
